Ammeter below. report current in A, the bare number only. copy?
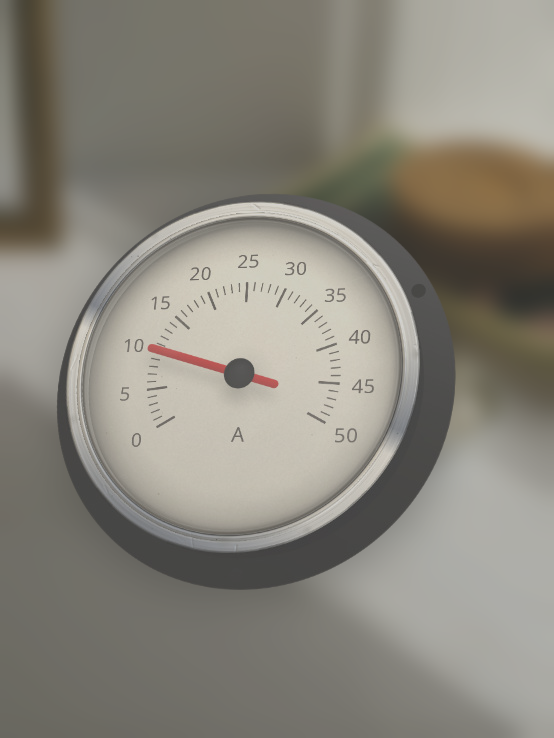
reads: 10
